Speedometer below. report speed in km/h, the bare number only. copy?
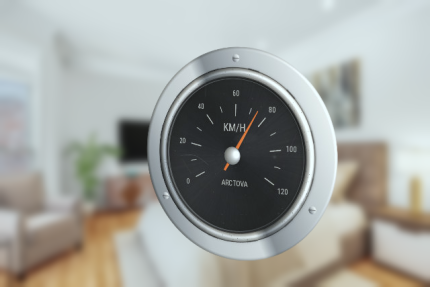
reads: 75
